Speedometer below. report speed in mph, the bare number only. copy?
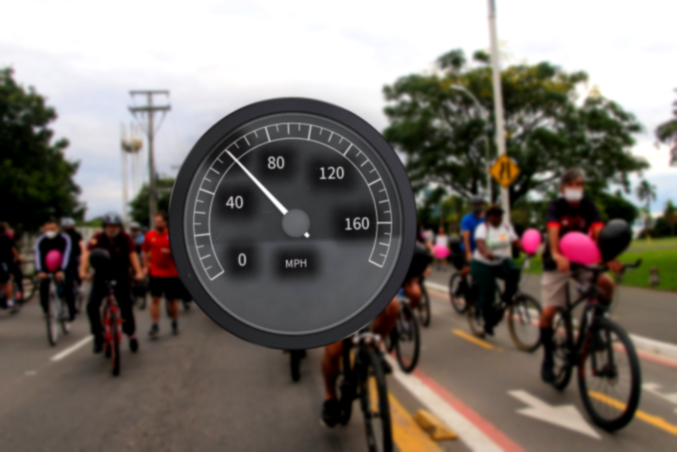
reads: 60
